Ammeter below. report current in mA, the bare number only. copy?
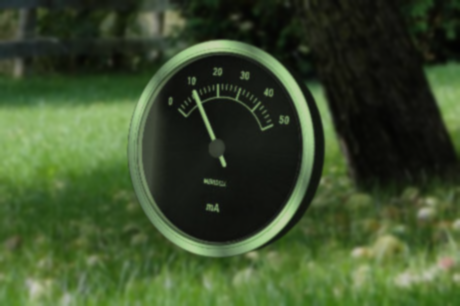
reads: 10
